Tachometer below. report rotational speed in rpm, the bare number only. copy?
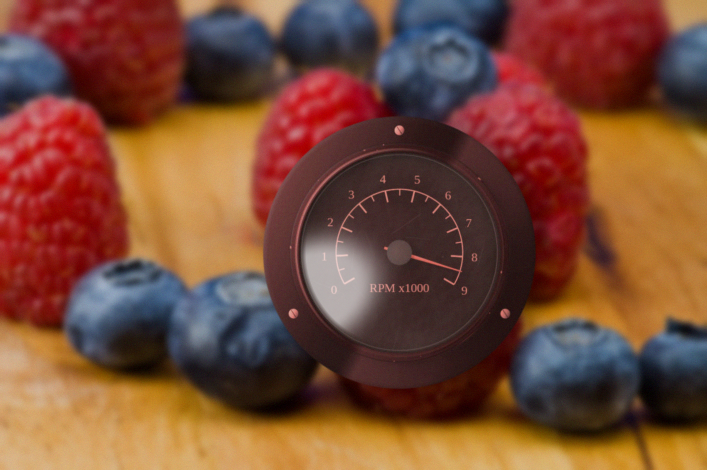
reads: 8500
